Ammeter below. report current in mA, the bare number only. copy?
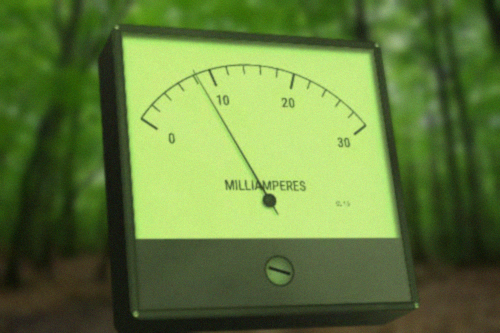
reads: 8
